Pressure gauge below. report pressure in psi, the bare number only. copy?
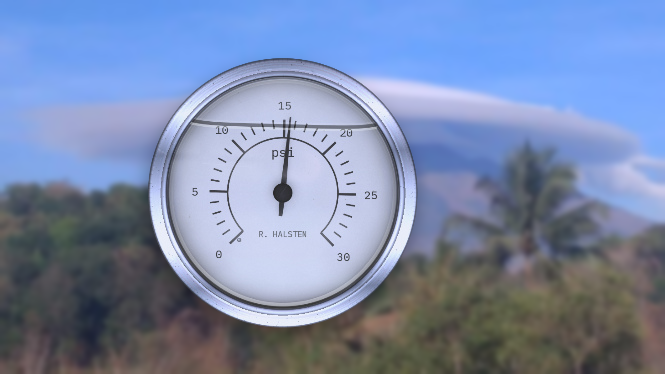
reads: 15.5
